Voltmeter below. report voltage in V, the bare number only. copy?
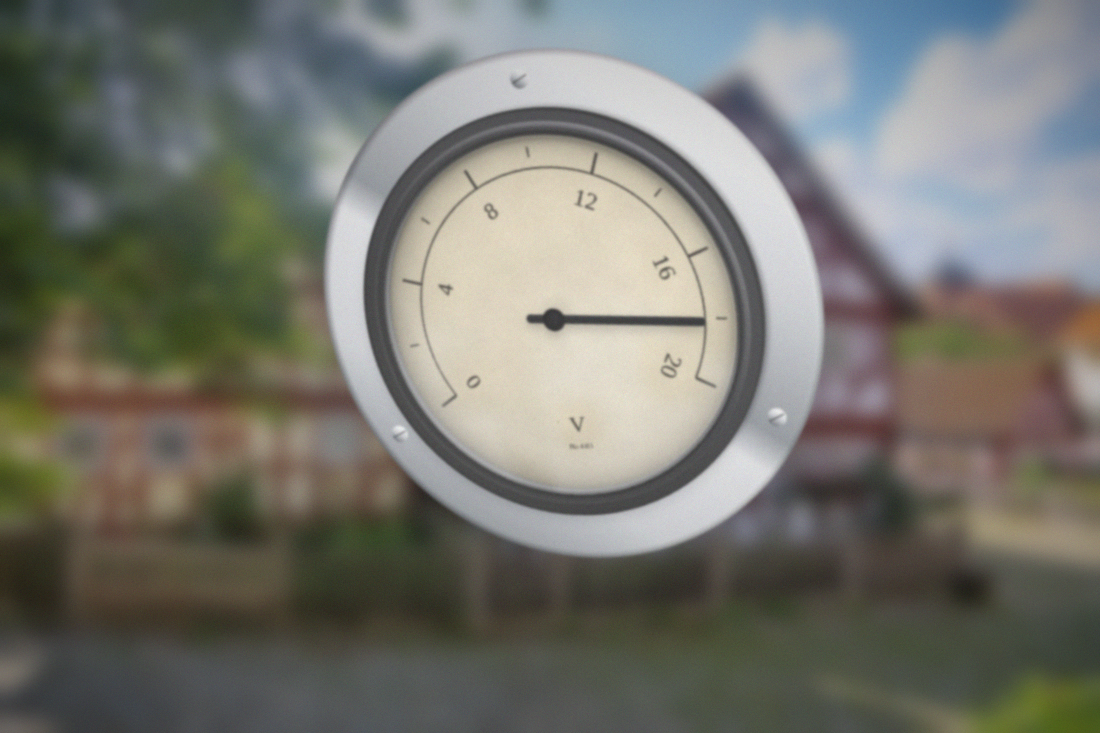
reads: 18
